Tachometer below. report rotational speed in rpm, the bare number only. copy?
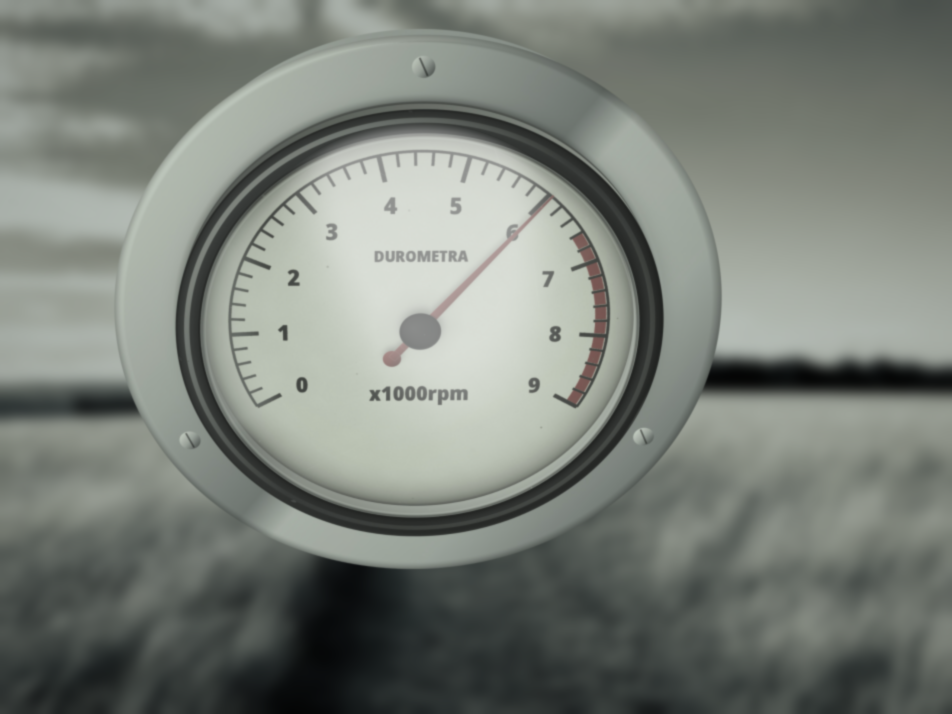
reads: 6000
